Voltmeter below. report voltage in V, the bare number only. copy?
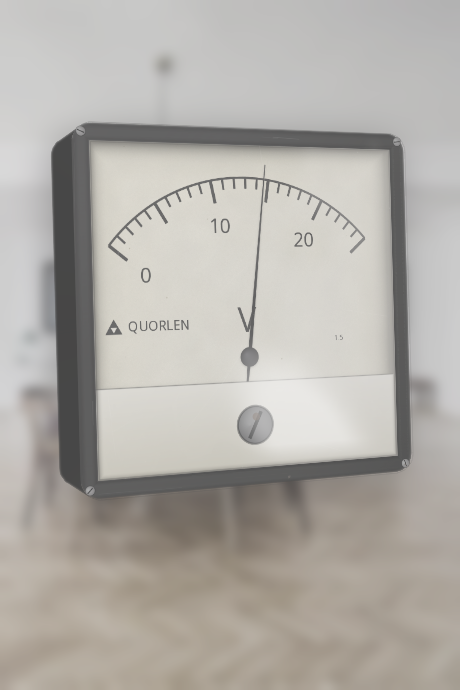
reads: 14.5
